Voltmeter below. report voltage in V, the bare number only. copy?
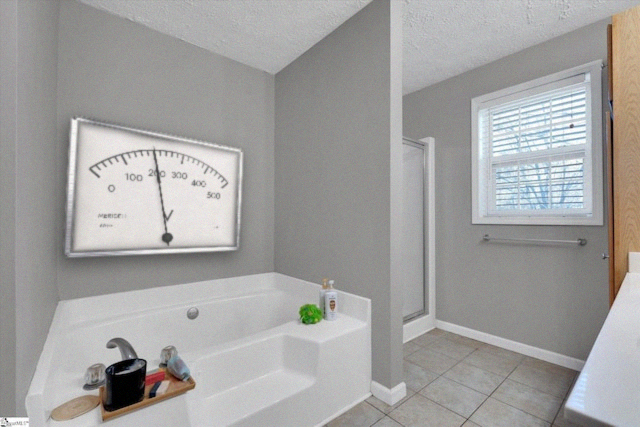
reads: 200
